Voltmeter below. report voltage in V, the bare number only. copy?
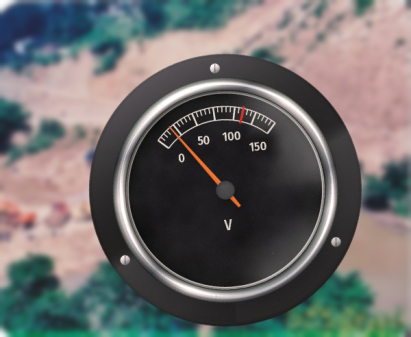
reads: 20
